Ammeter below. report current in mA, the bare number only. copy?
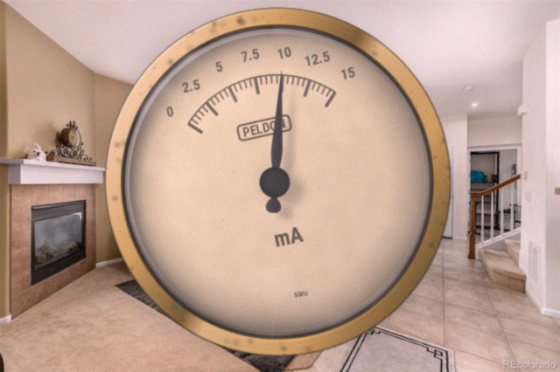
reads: 10
